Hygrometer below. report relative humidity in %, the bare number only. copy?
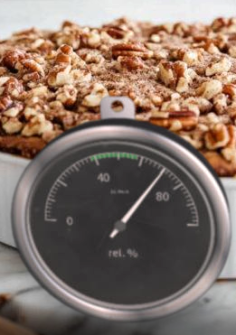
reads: 70
